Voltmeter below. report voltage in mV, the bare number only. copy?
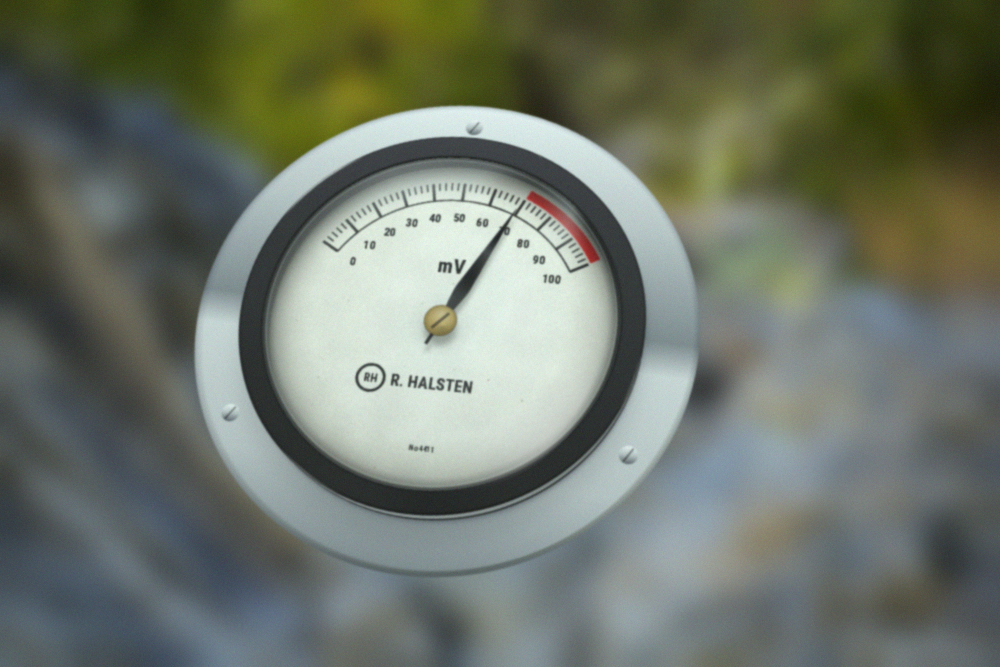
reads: 70
